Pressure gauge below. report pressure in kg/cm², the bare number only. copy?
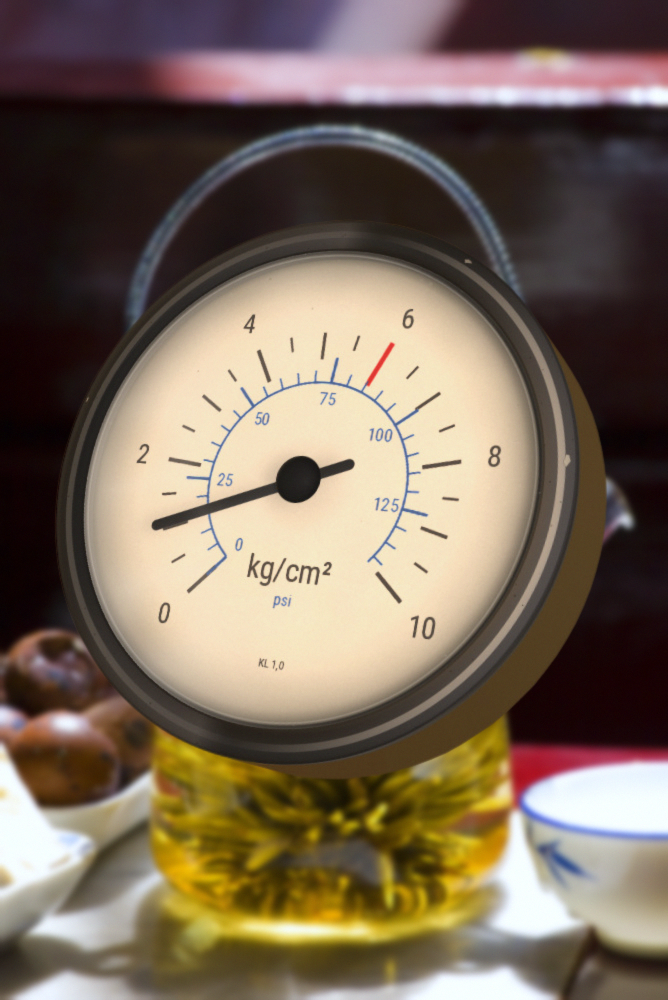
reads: 1
